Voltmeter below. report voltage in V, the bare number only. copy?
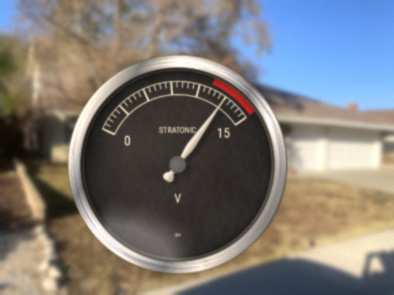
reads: 12.5
